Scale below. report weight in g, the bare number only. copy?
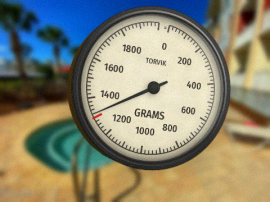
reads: 1320
